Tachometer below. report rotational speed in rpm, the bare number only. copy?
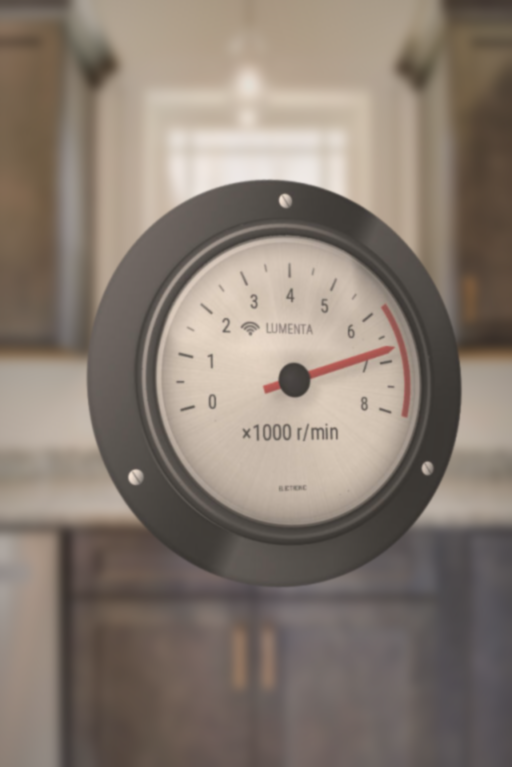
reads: 6750
